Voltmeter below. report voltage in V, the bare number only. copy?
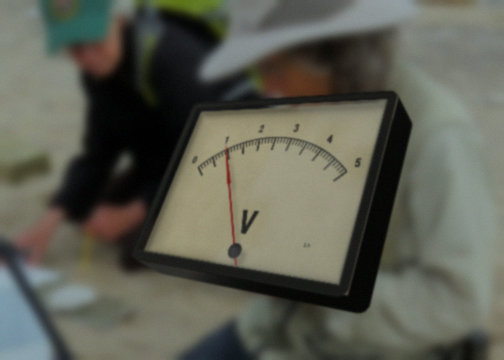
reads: 1
